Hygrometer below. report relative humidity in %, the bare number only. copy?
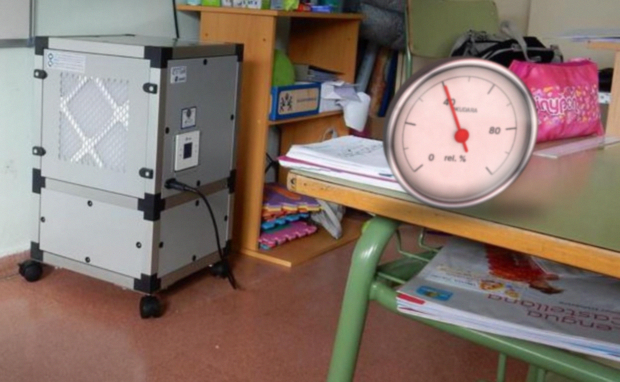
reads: 40
